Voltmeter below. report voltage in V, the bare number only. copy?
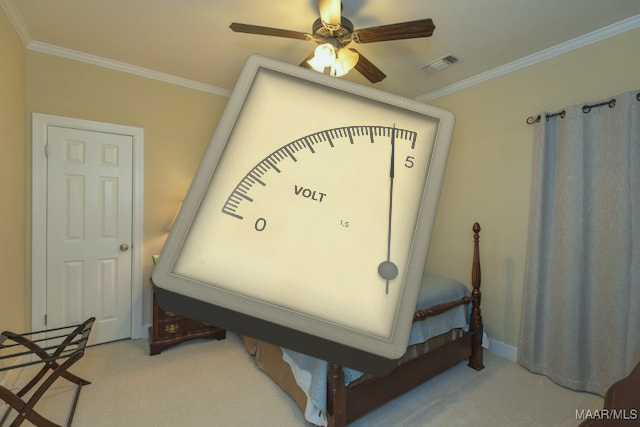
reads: 4.5
